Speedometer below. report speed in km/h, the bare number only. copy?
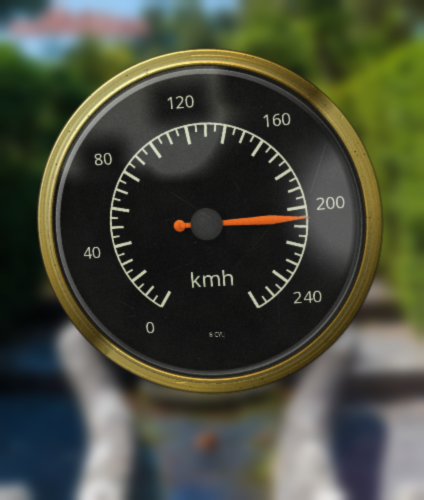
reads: 205
